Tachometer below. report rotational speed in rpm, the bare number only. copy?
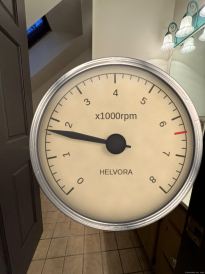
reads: 1700
